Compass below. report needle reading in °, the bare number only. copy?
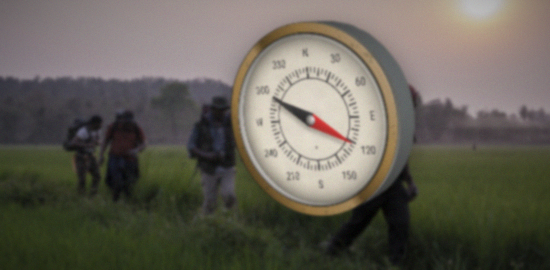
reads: 120
